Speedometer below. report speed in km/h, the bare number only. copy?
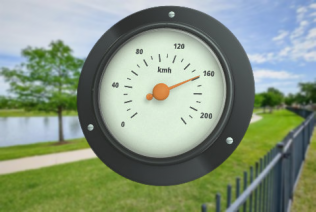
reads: 160
